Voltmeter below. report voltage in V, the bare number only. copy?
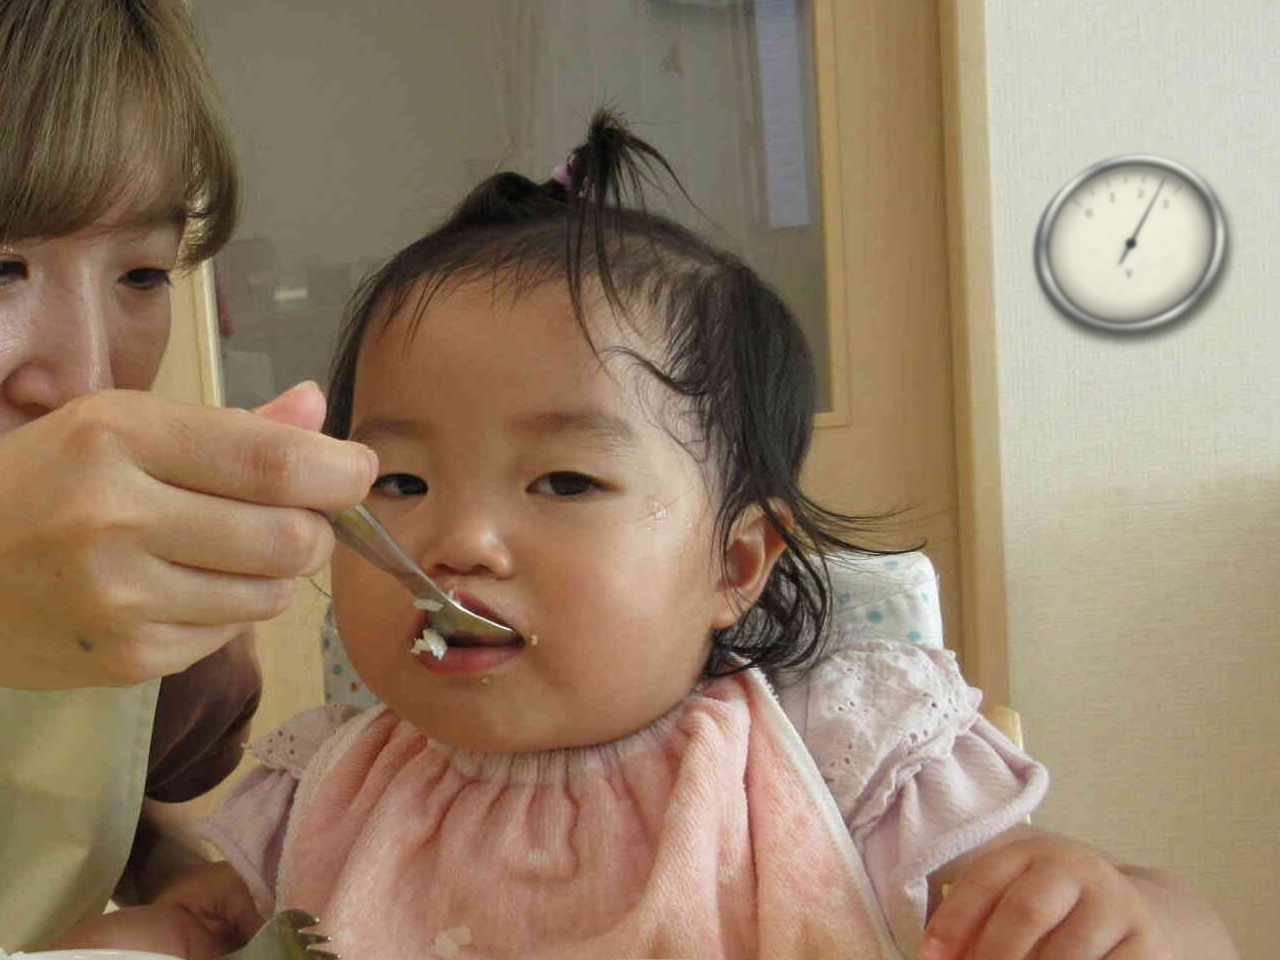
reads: 2.5
